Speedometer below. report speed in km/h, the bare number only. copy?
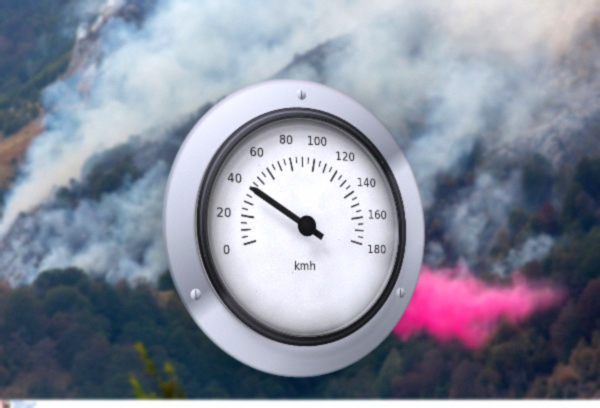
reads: 40
